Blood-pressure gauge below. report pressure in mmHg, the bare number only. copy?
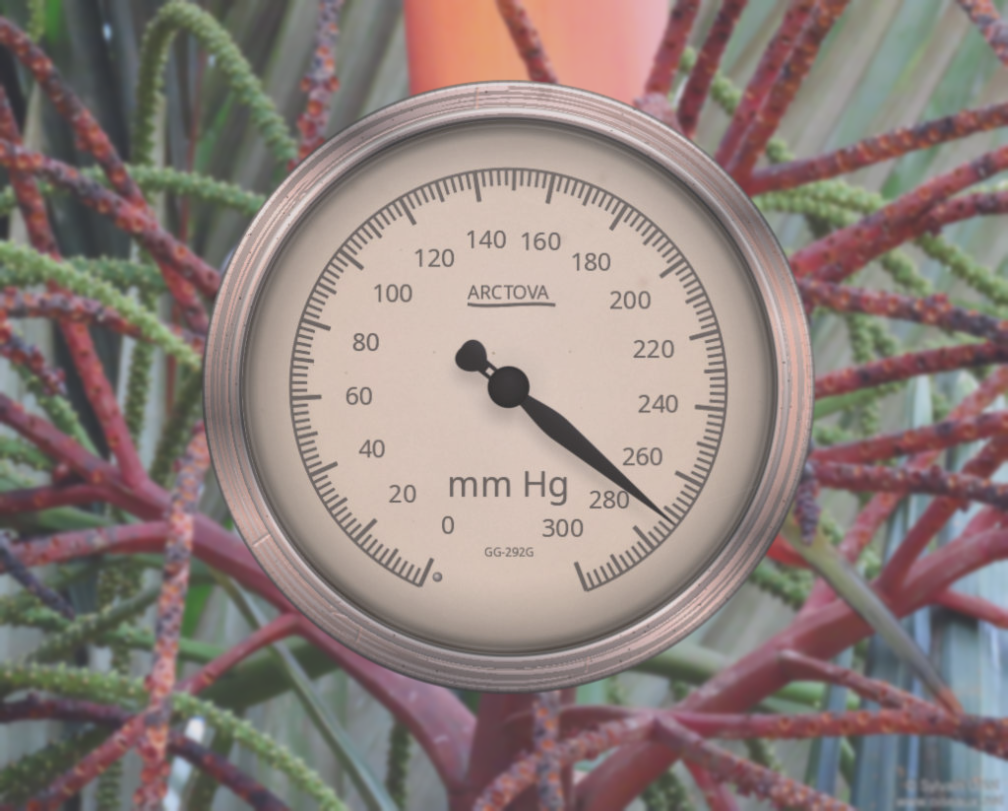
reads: 272
